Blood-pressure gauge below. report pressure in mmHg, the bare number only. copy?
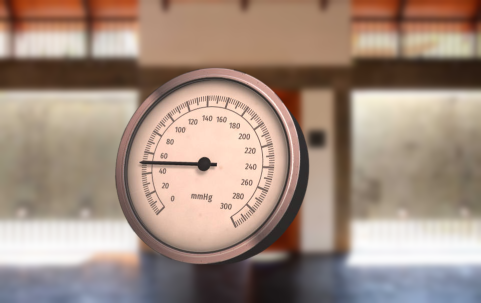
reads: 50
